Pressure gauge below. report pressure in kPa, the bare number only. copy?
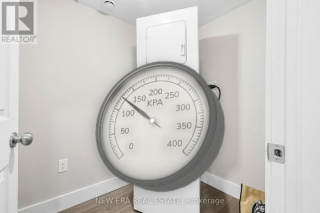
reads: 125
